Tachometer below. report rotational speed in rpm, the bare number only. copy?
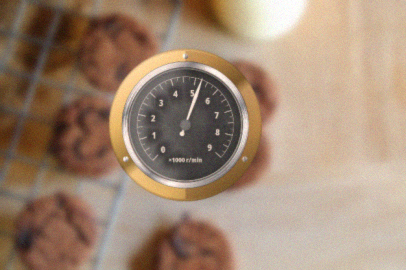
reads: 5250
